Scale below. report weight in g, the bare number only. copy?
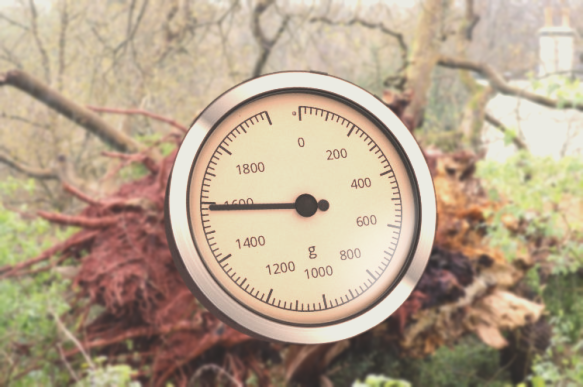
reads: 1580
